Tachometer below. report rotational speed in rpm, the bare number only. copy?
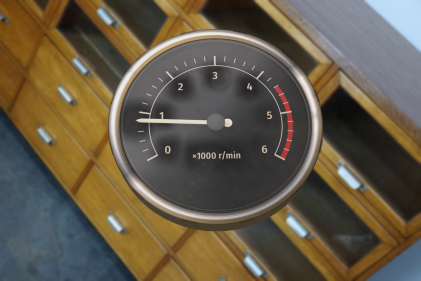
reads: 800
